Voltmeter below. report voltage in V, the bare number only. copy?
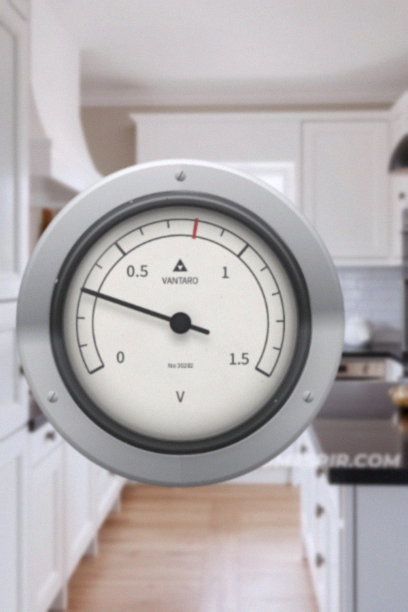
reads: 0.3
